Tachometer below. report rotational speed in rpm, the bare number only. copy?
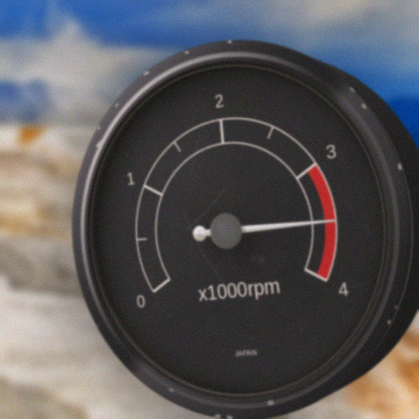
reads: 3500
